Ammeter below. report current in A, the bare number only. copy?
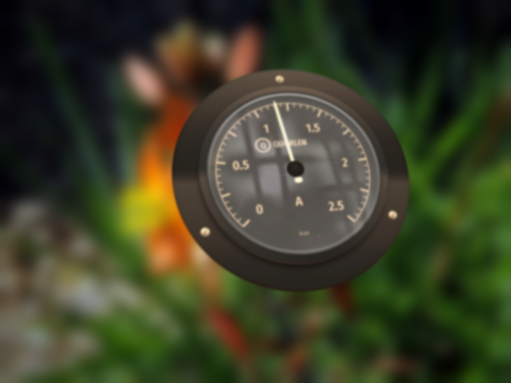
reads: 1.15
